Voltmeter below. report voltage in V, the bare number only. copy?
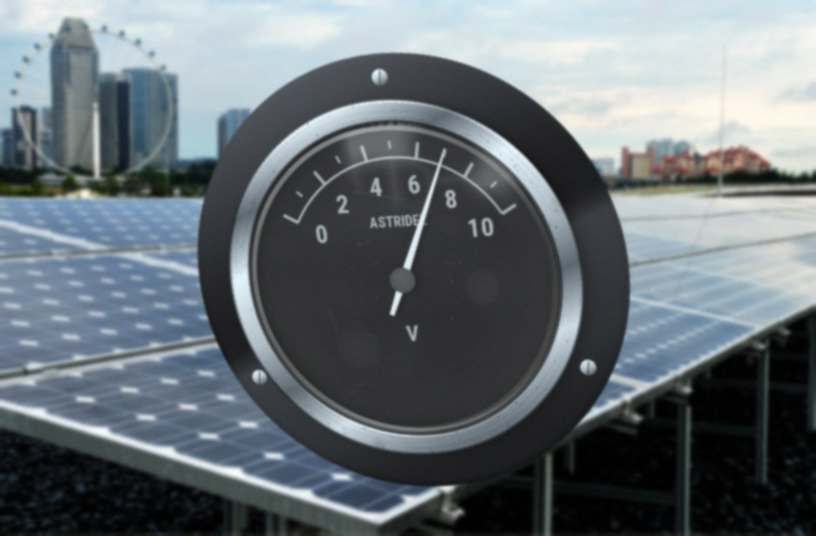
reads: 7
